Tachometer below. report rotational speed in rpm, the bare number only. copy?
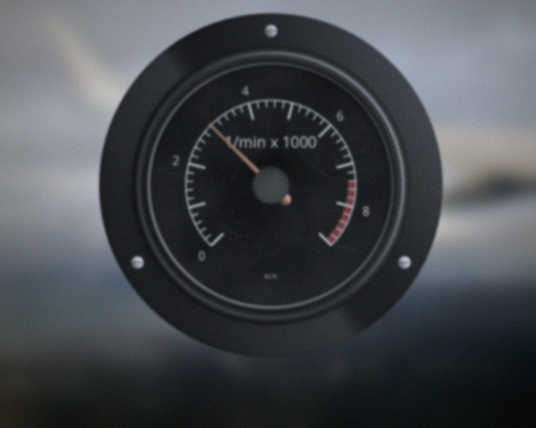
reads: 3000
